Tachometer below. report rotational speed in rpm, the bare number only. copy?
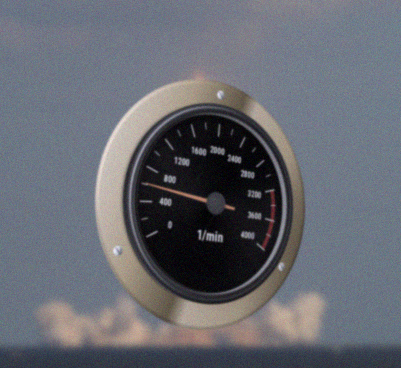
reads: 600
